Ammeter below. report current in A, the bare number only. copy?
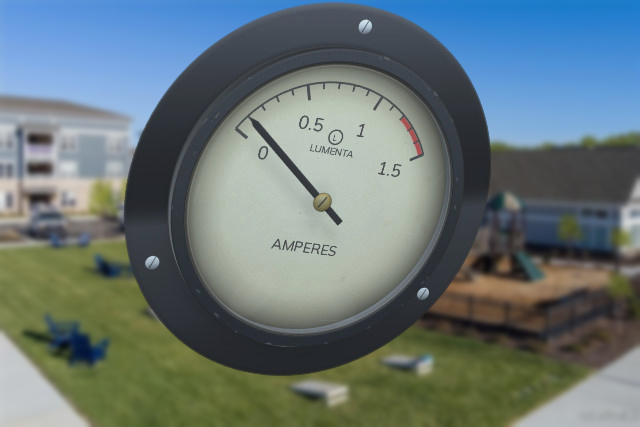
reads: 0.1
